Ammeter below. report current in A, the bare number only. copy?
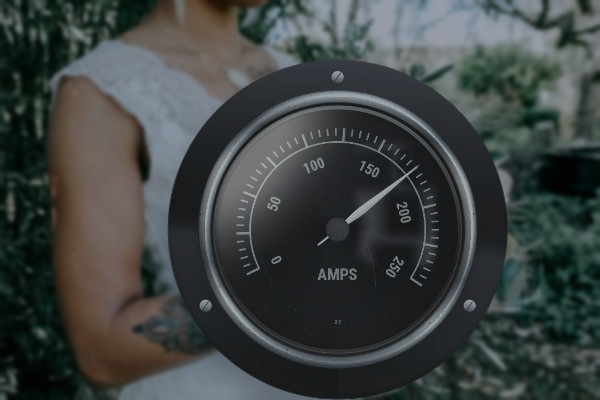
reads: 175
